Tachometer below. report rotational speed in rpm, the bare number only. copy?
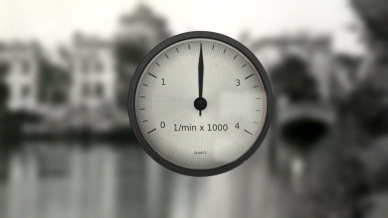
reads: 2000
